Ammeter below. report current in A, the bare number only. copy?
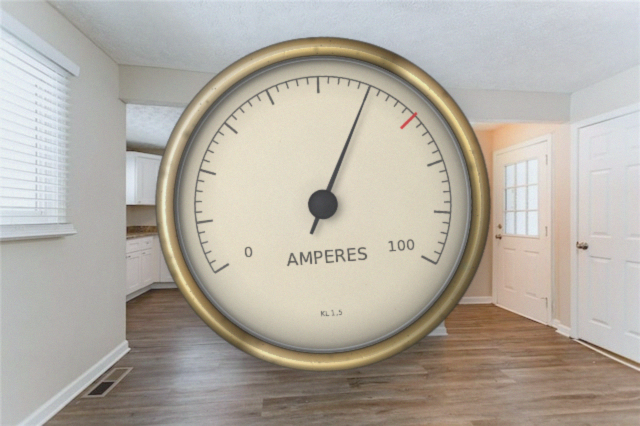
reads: 60
